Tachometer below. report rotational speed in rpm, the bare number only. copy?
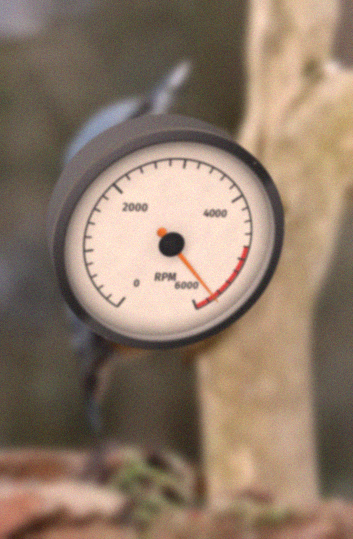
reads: 5700
